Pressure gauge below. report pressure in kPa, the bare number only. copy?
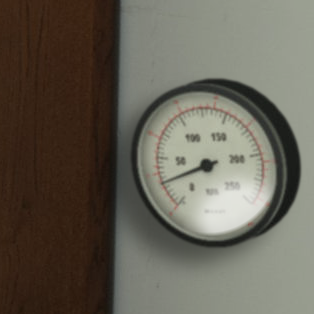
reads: 25
